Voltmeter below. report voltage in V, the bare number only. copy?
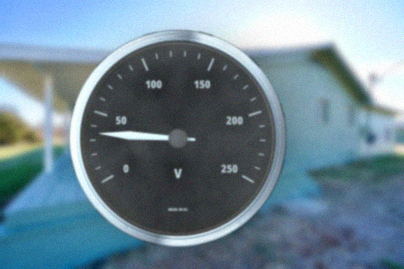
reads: 35
